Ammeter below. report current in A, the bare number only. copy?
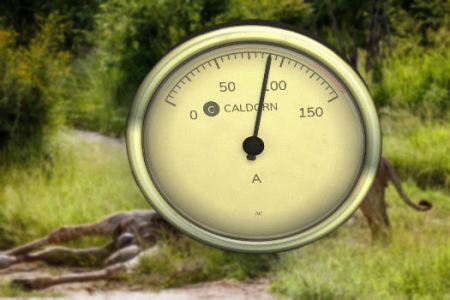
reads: 90
